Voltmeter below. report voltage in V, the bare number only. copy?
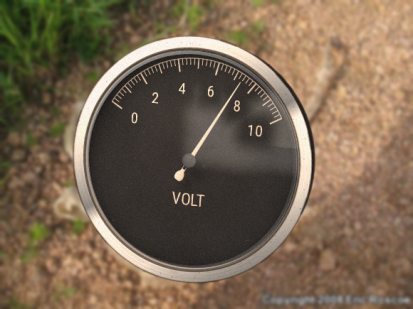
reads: 7.4
